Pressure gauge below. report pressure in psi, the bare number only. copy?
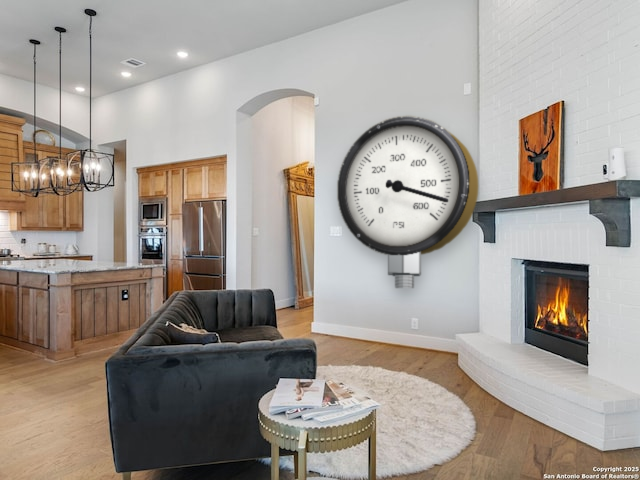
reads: 550
